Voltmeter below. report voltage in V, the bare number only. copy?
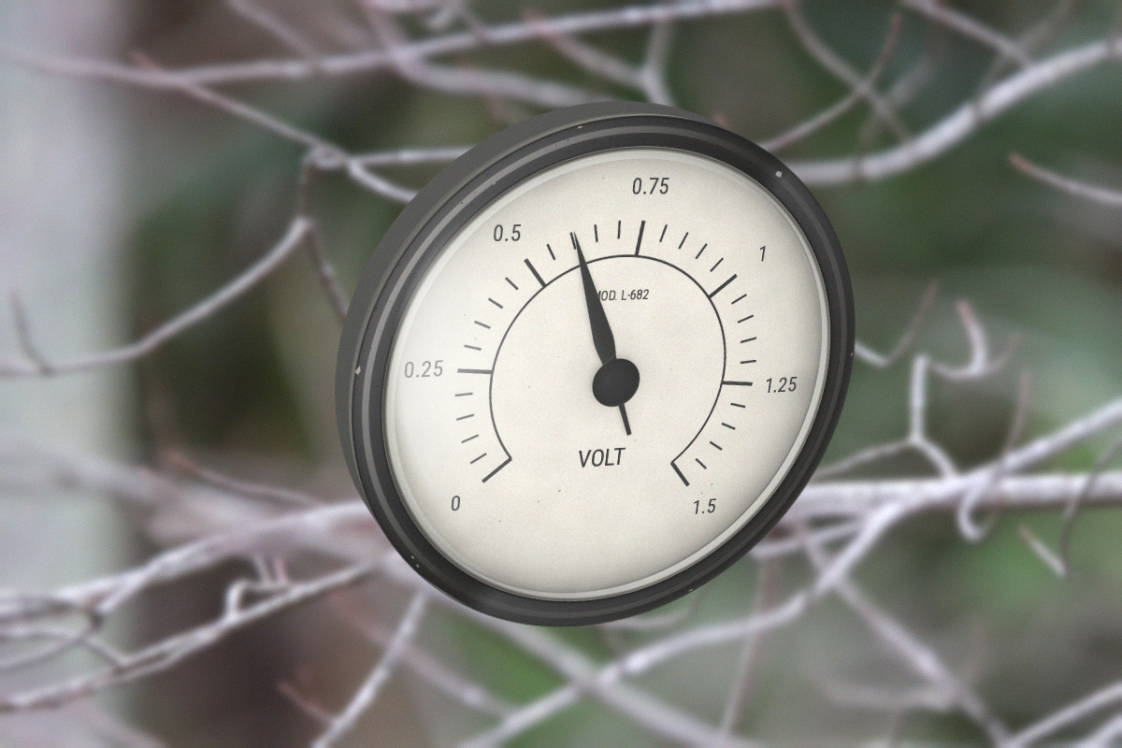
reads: 0.6
